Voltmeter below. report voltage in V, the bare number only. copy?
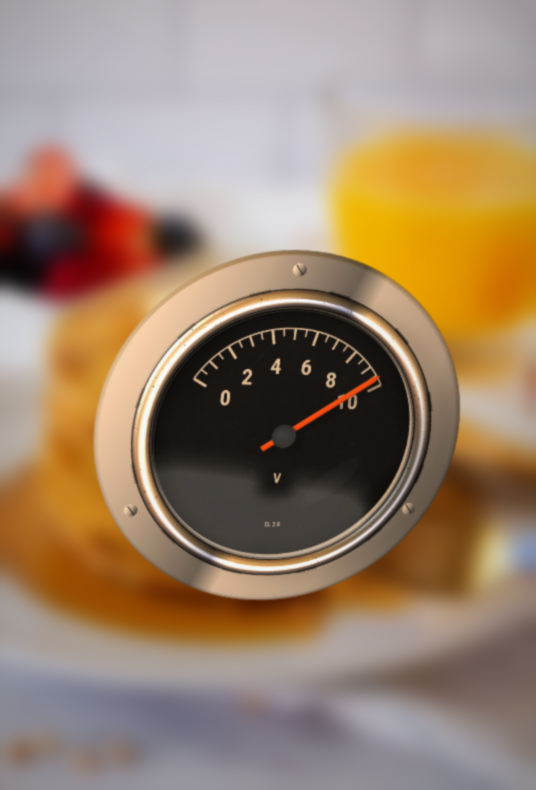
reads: 9.5
